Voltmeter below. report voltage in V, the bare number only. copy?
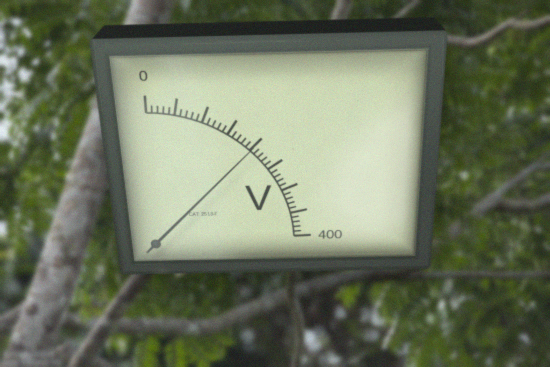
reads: 200
